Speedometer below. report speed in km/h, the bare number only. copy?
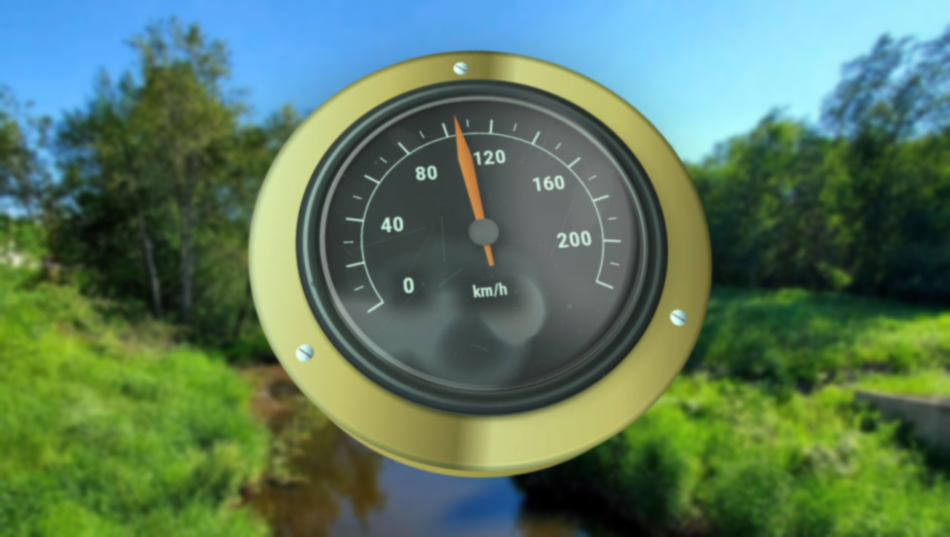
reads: 105
